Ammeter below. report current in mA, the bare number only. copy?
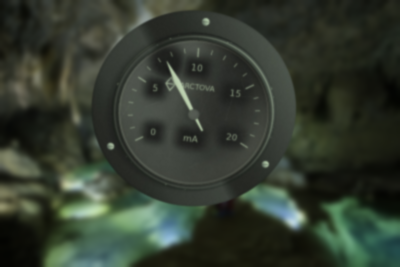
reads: 7.5
